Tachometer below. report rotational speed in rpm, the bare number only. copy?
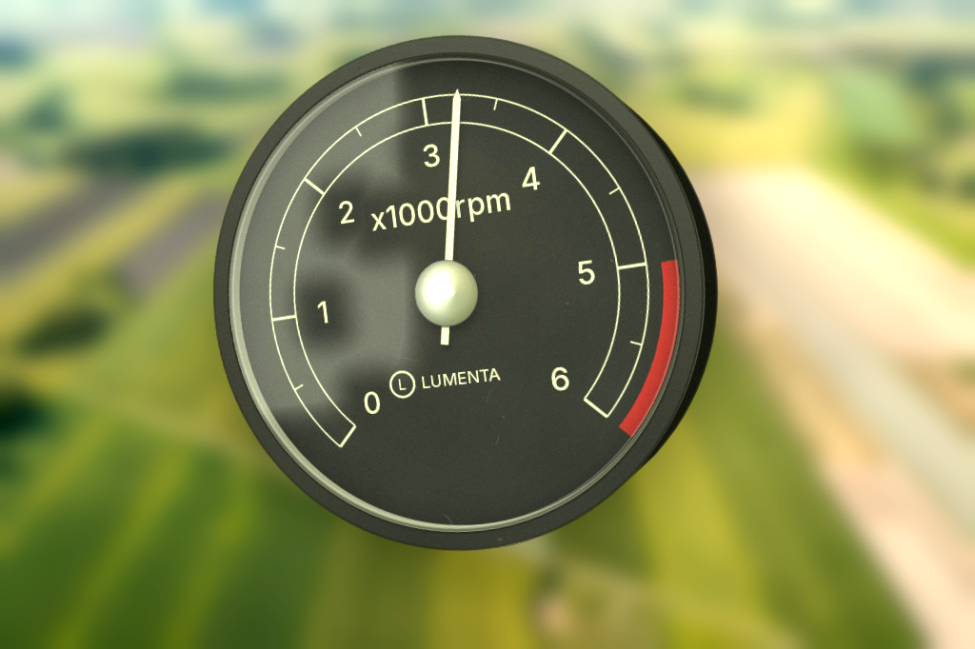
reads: 3250
